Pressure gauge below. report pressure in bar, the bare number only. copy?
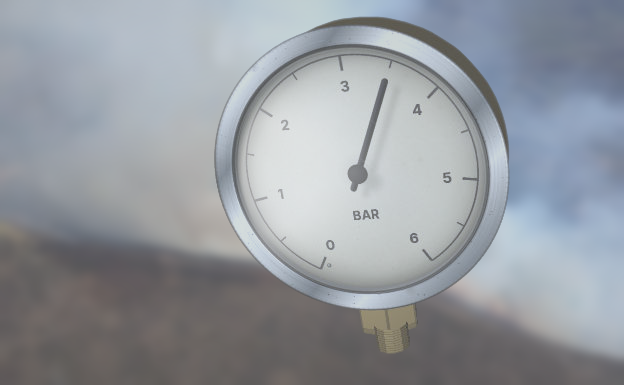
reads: 3.5
